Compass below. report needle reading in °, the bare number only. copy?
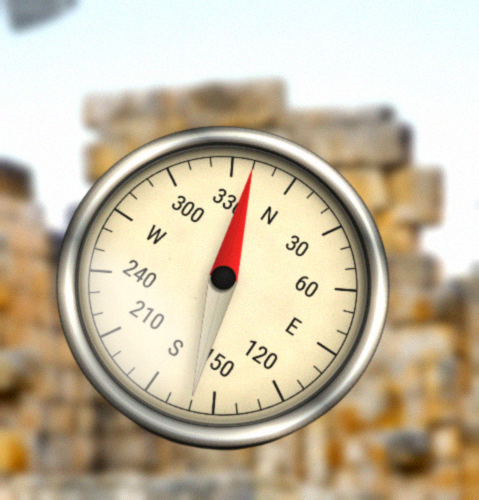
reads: 340
